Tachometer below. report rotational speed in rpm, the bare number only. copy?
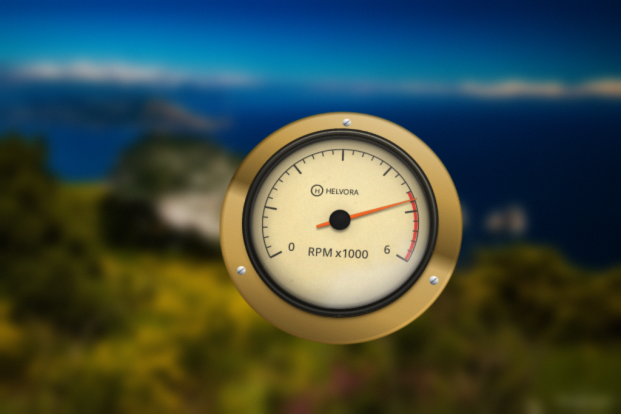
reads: 4800
